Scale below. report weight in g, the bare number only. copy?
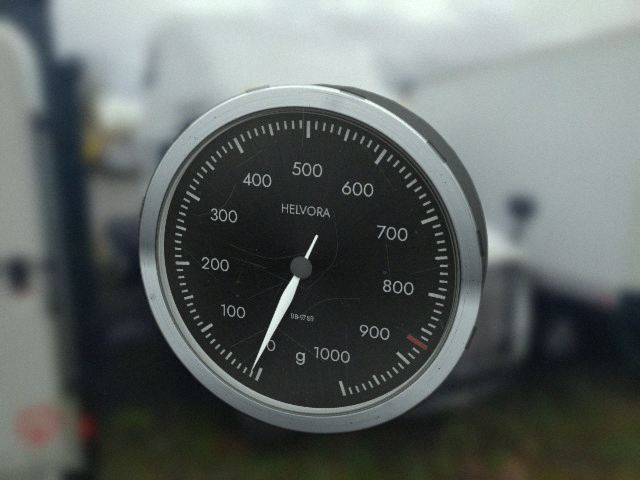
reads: 10
